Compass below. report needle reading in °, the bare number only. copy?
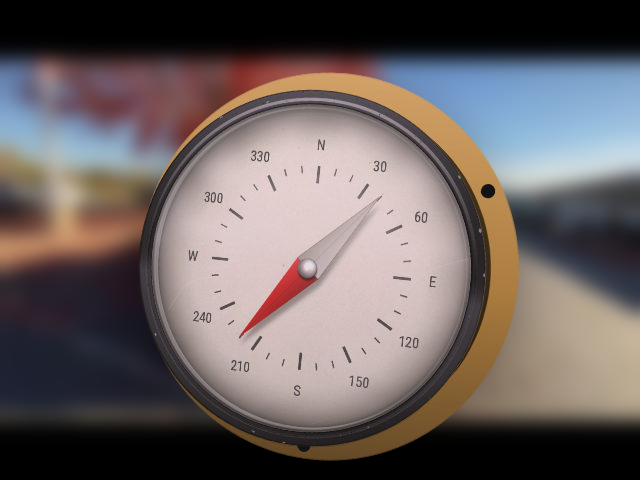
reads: 220
